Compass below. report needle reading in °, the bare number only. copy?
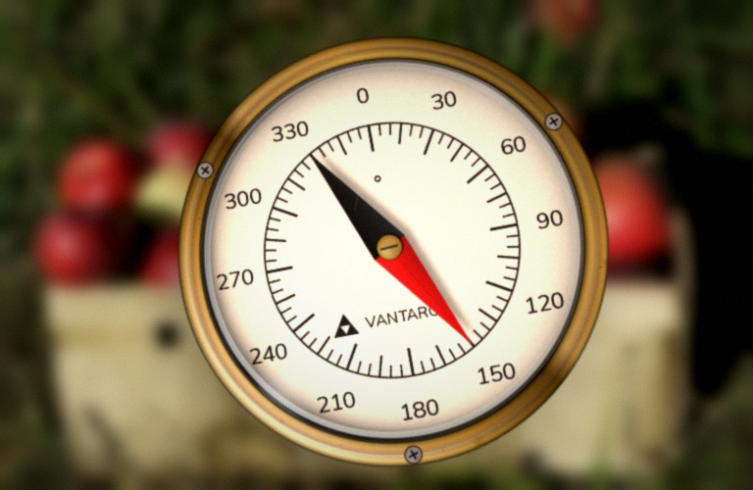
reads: 150
